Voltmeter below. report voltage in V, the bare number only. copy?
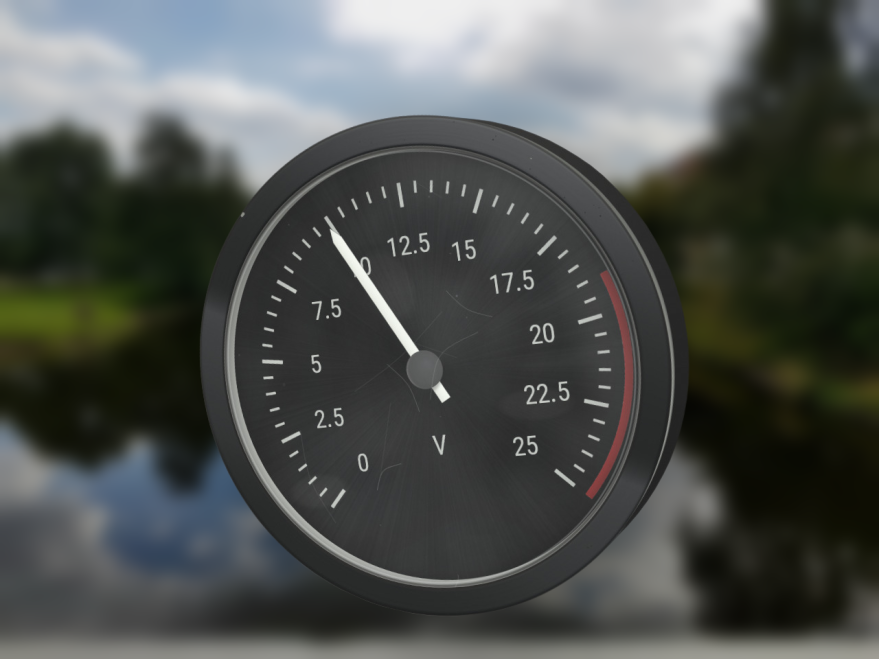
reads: 10
